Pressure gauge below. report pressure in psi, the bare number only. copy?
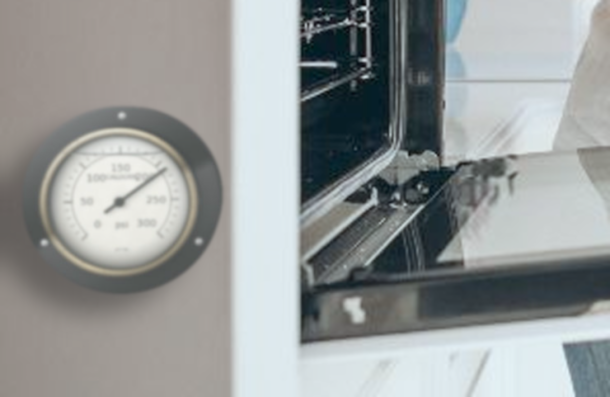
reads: 210
